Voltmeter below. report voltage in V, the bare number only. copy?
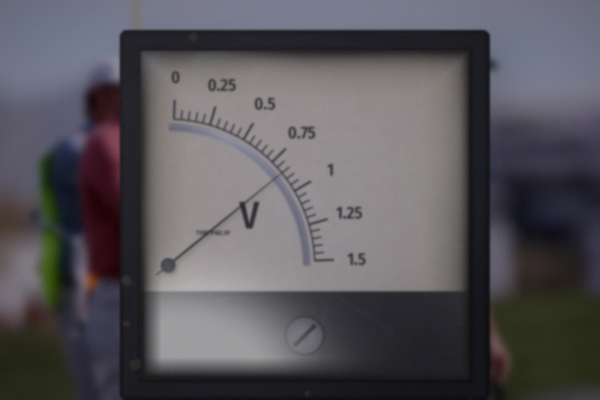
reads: 0.85
